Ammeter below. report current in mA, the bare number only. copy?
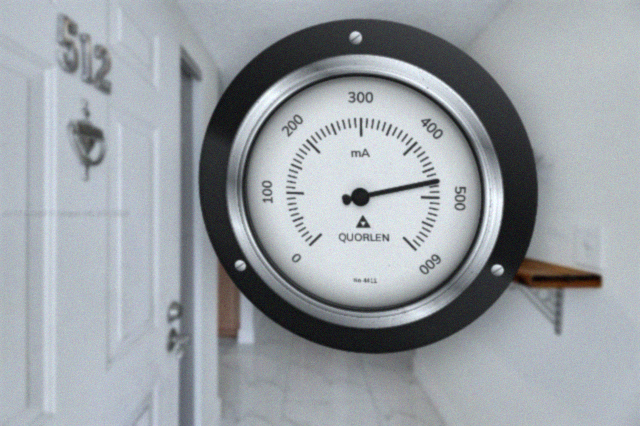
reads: 470
